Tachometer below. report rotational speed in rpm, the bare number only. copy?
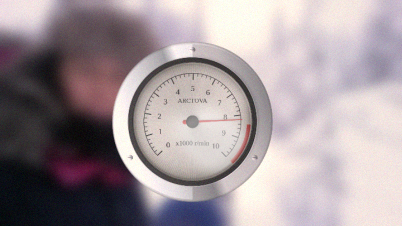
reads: 8200
